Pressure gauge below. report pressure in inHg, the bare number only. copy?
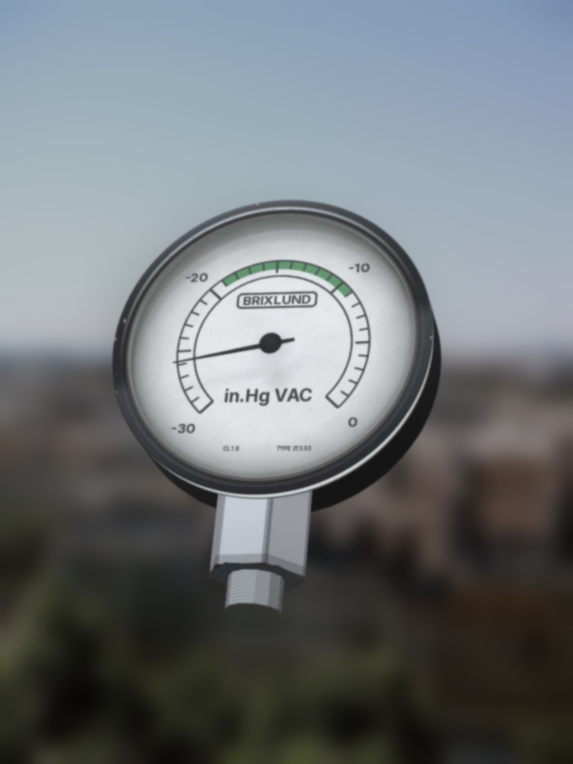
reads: -26
